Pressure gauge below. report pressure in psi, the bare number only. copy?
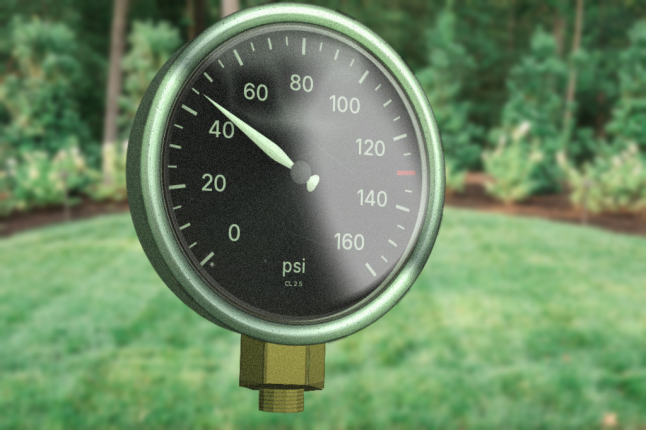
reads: 45
